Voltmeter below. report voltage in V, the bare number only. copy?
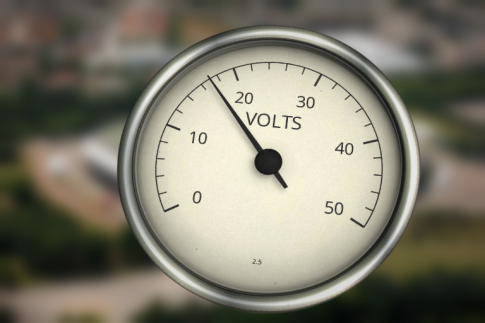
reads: 17
